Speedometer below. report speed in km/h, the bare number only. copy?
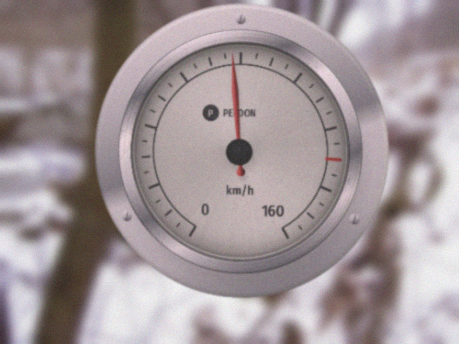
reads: 77.5
